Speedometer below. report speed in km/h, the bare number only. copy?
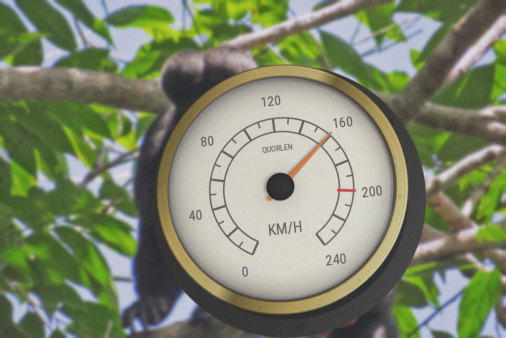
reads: 160
